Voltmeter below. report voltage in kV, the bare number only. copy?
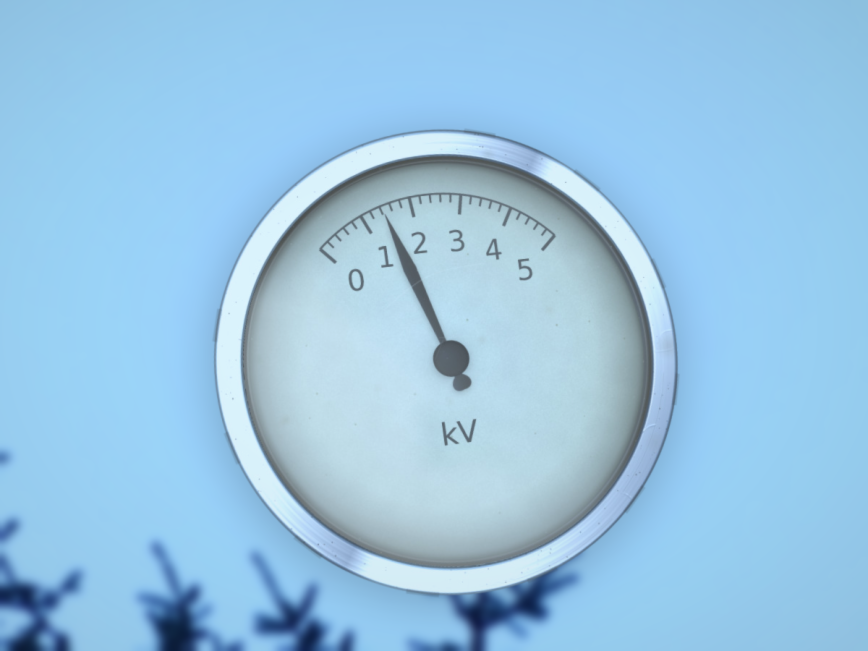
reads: 1.4
